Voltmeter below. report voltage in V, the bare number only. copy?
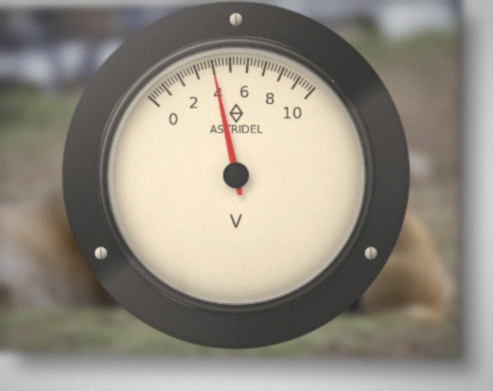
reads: 4
